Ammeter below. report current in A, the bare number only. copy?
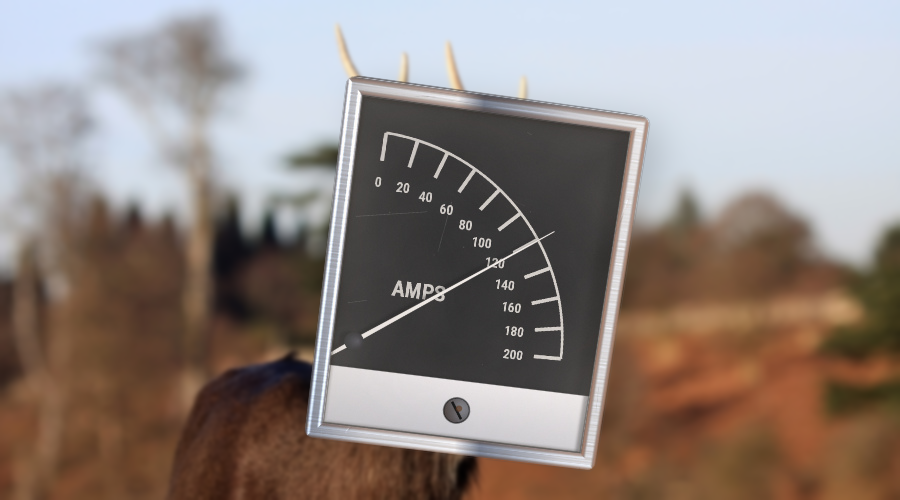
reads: 120
